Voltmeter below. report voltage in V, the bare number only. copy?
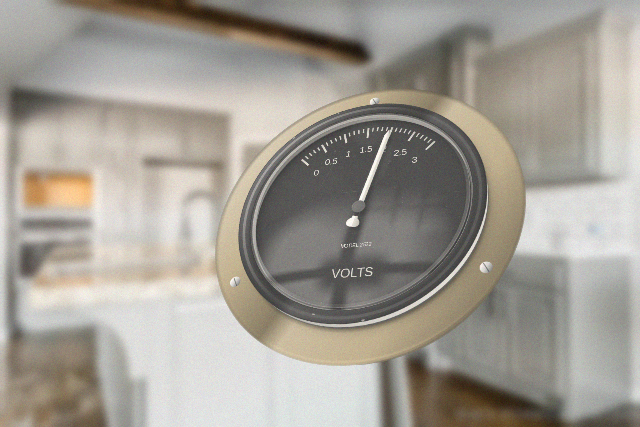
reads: 2
